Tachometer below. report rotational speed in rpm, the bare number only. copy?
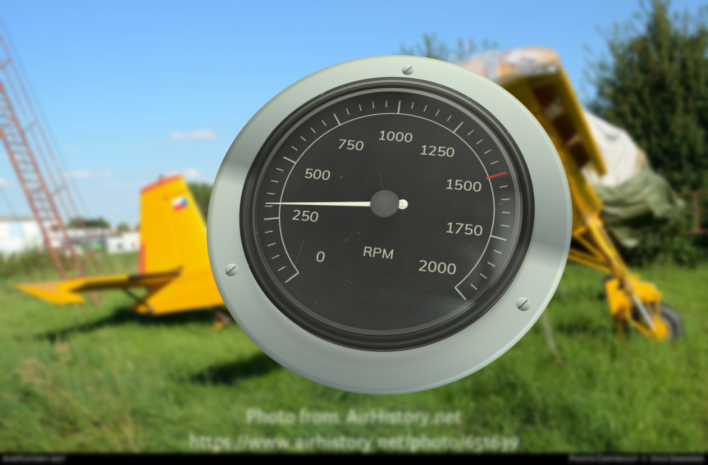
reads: 300
